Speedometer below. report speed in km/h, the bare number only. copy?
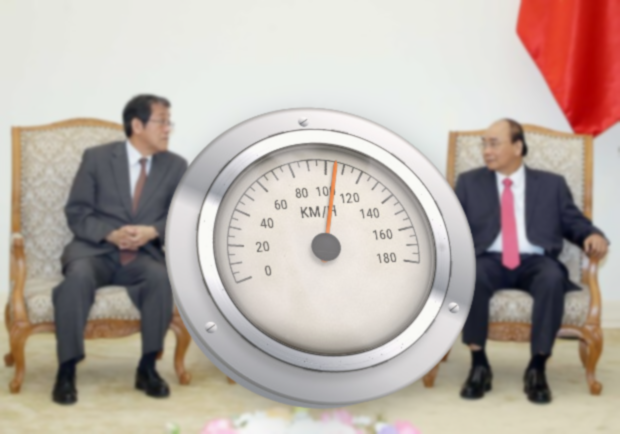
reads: 105
